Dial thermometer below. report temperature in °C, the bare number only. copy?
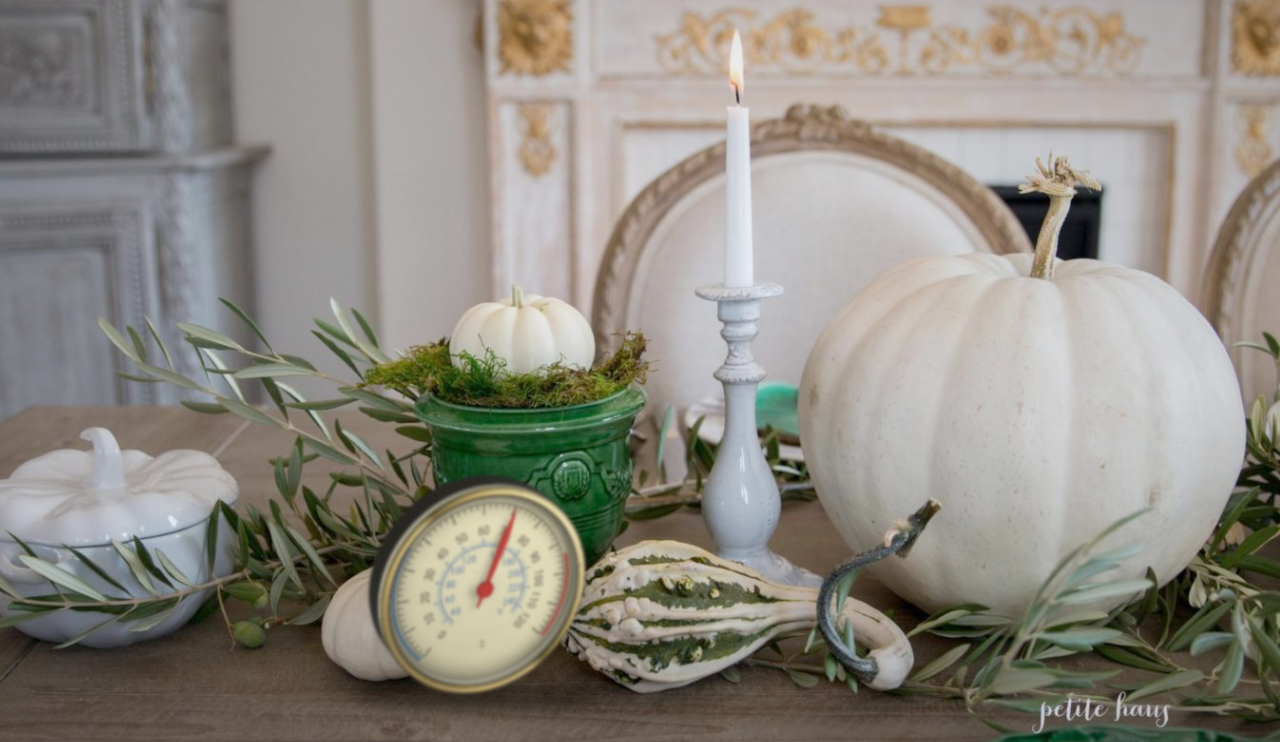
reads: 70
